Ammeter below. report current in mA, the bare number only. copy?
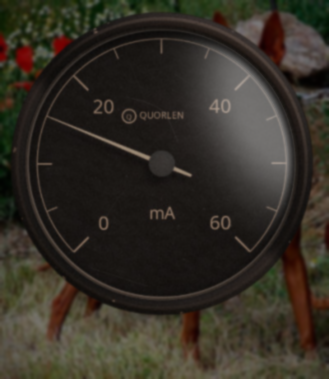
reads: 15
